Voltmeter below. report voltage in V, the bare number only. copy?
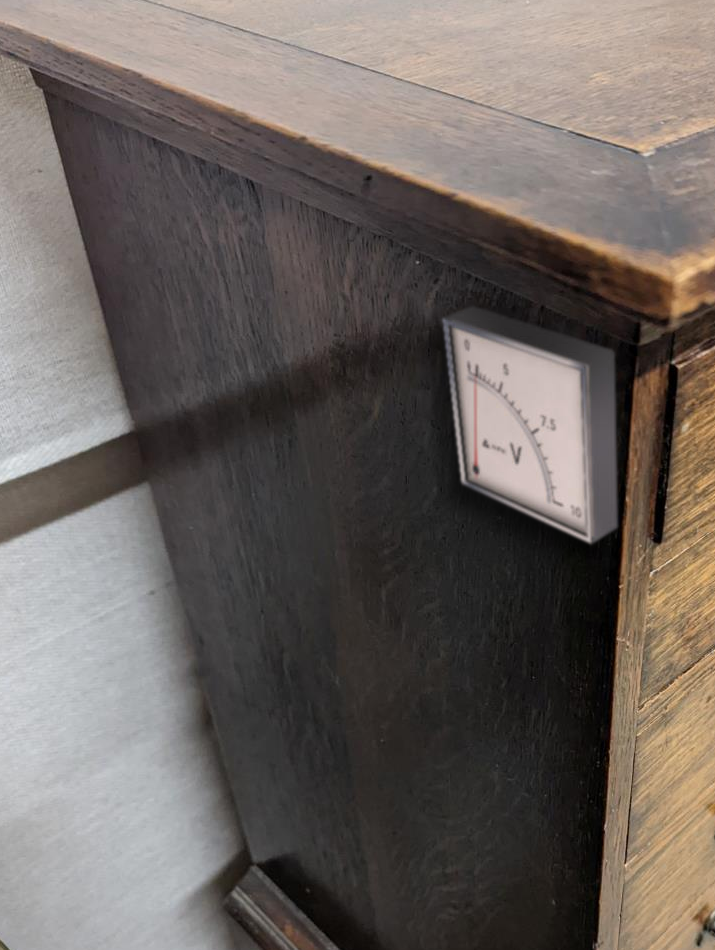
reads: 2.5
